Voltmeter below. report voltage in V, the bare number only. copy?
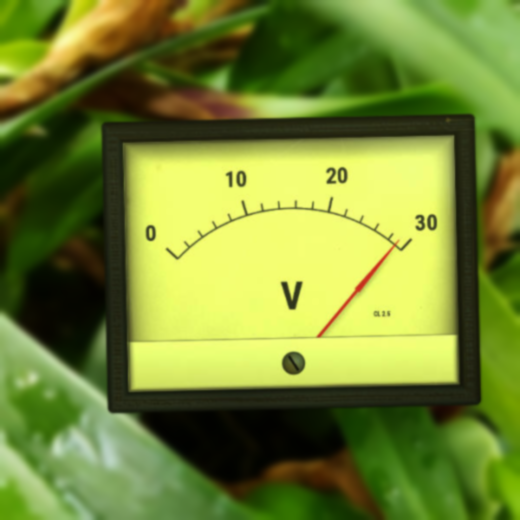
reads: 29
